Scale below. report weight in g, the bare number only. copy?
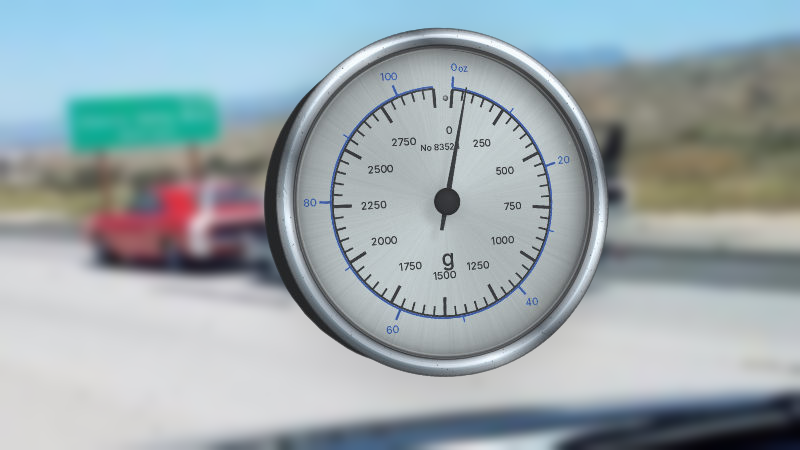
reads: 50
